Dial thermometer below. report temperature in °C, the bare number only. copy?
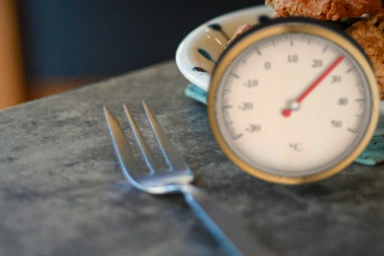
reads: 25
